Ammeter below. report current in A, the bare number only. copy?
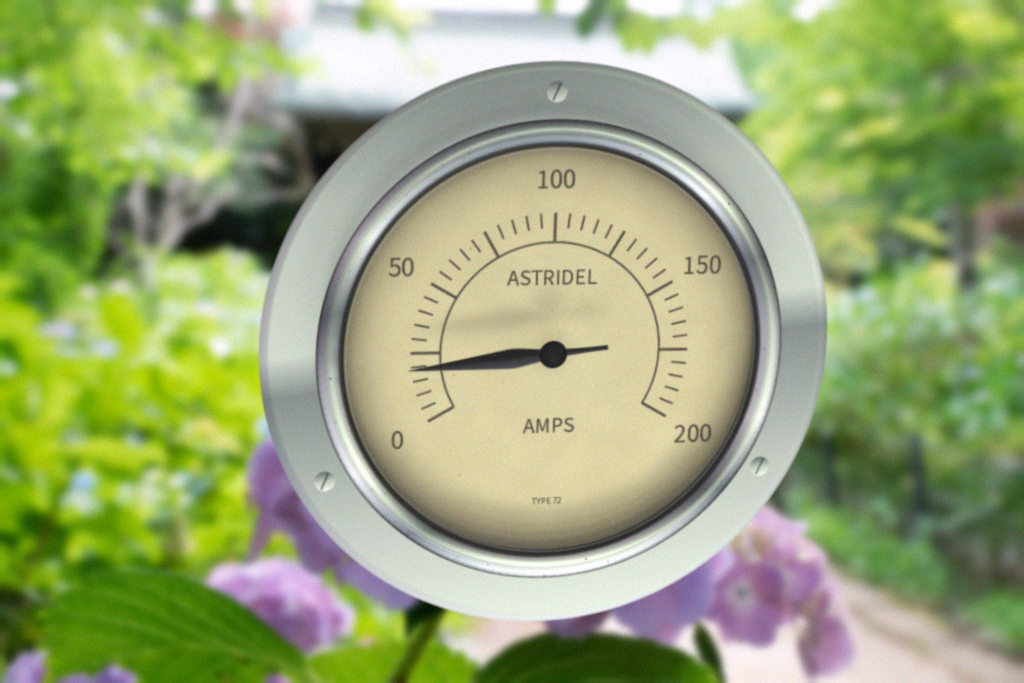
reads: 20
